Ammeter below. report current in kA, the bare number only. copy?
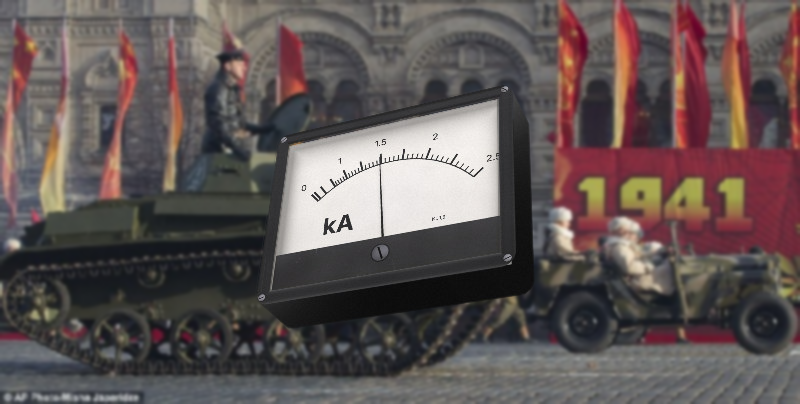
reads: 1.5
